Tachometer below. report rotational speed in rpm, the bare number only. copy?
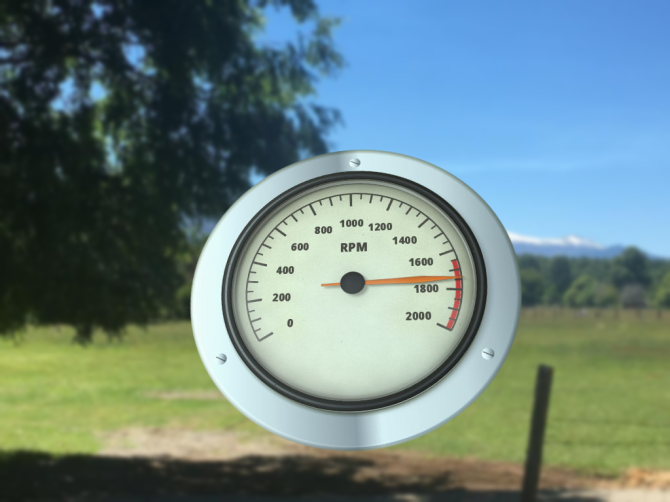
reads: 1750
